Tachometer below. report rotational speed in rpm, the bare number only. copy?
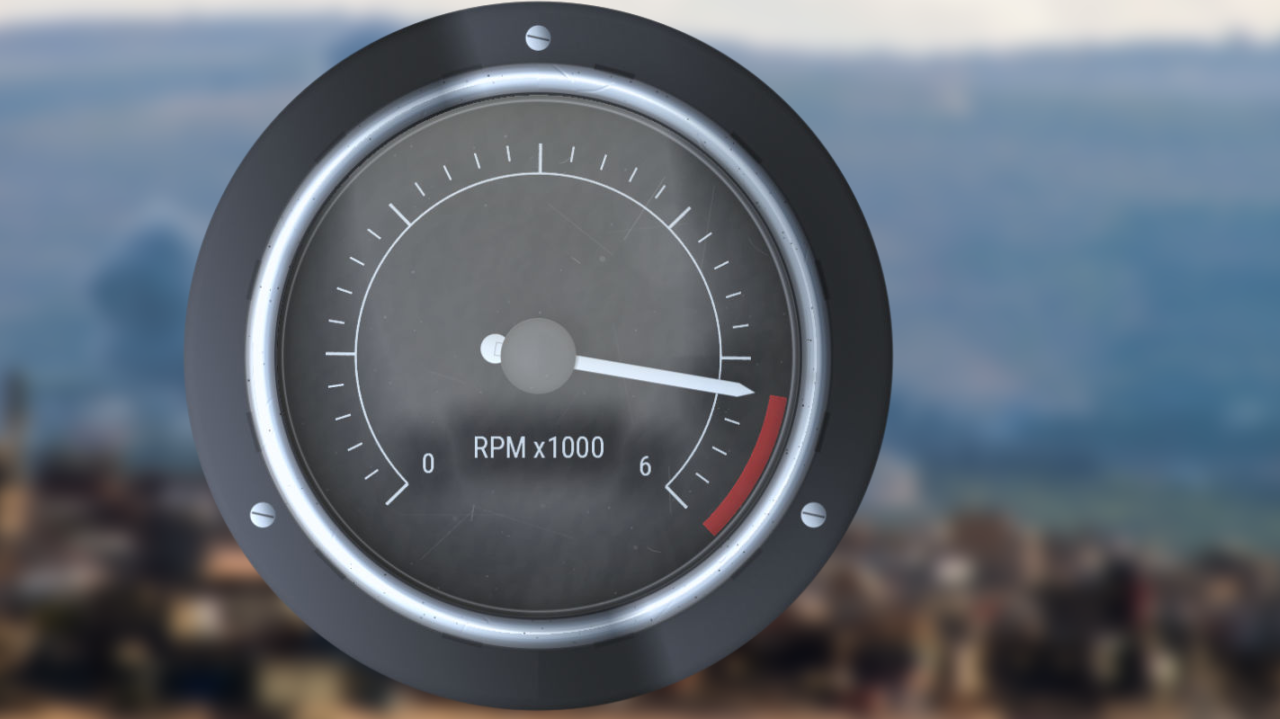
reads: 5200
